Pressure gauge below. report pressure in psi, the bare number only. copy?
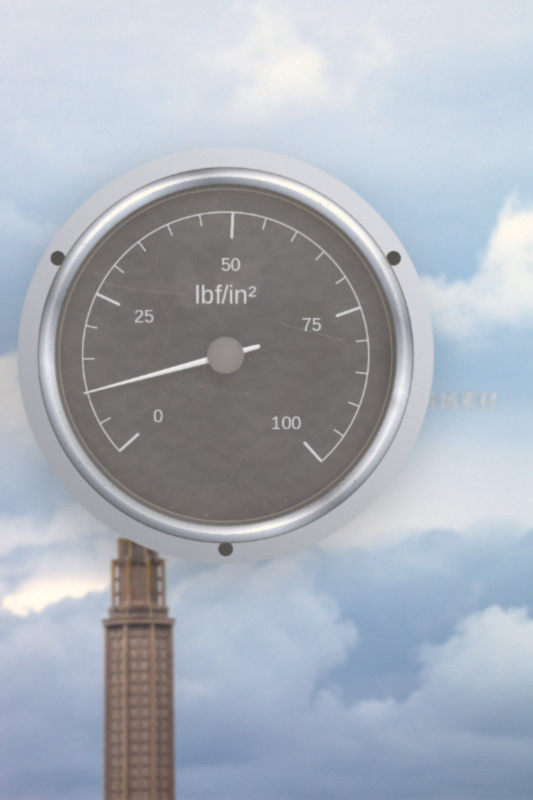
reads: 10
